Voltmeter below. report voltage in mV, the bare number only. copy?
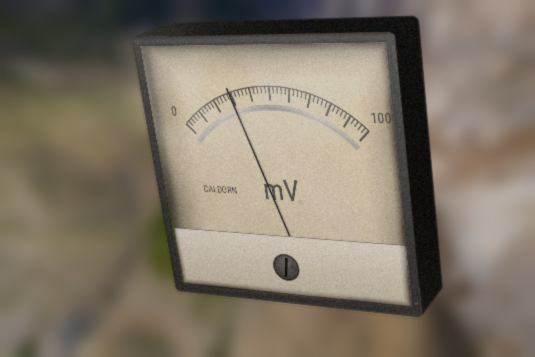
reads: 30
